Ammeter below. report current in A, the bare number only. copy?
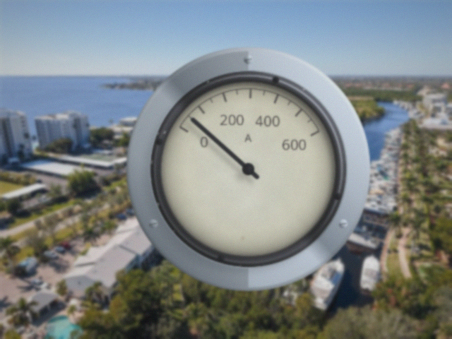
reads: 50
